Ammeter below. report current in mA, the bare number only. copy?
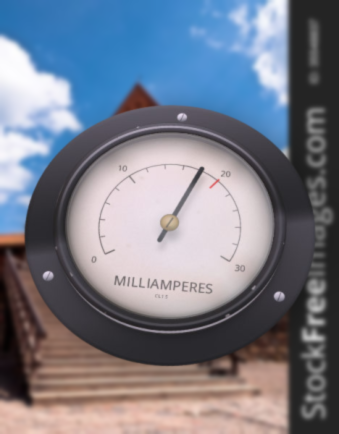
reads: 18
